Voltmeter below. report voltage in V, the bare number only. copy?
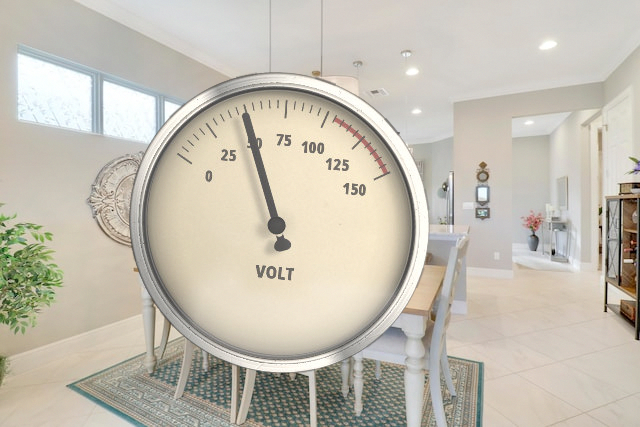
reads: 50
